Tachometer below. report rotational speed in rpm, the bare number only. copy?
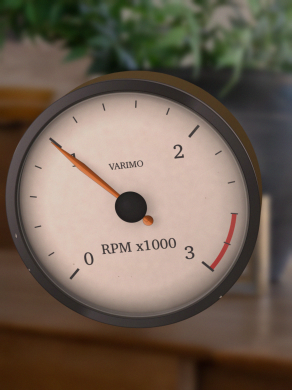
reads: 1000
